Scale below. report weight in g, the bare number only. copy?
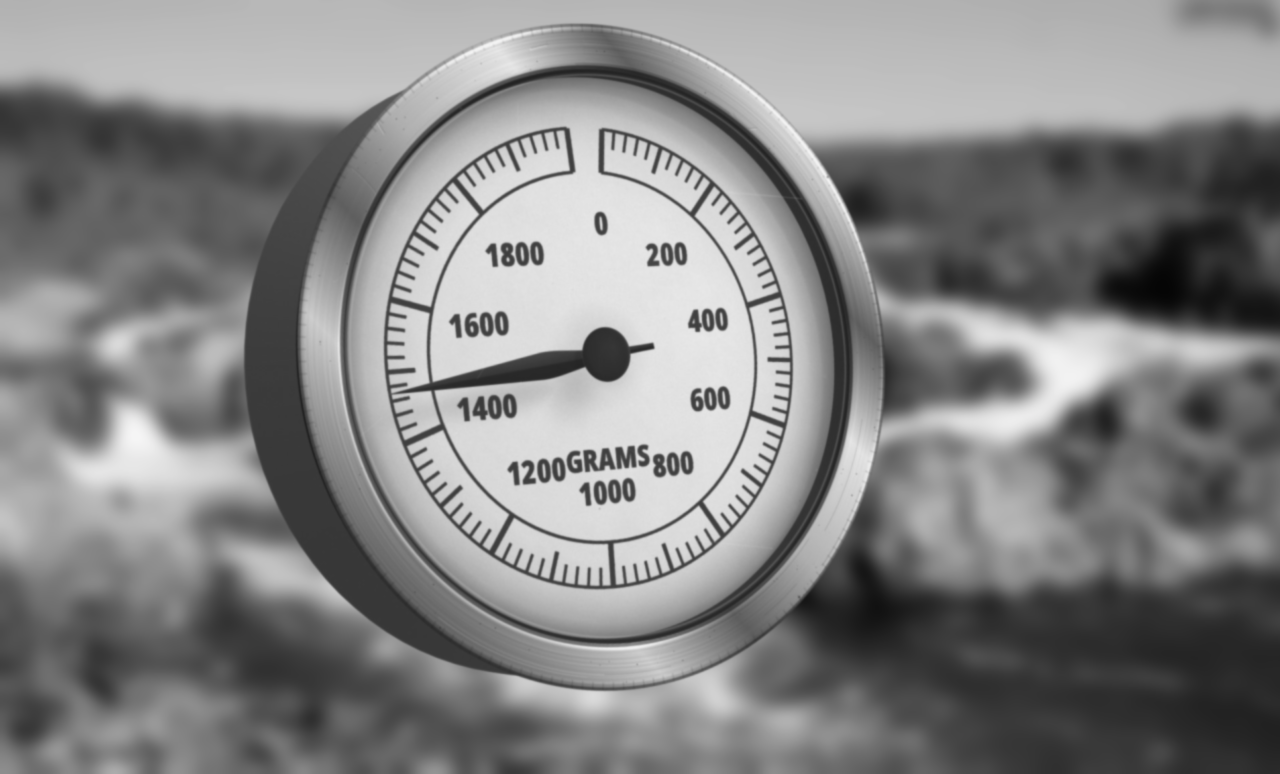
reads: 1470
